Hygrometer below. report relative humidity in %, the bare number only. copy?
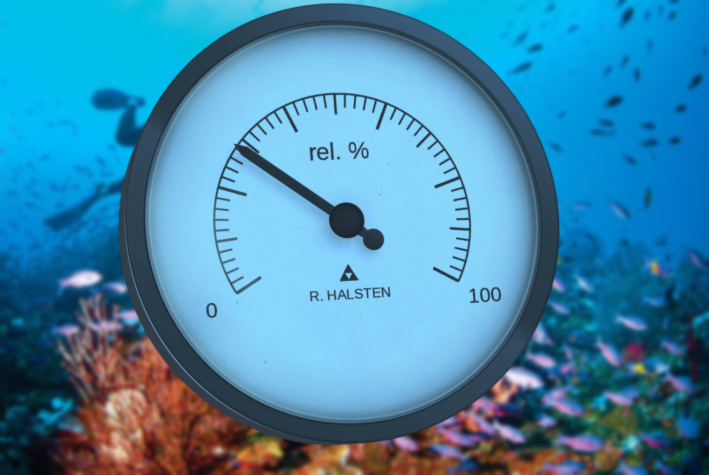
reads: 28
